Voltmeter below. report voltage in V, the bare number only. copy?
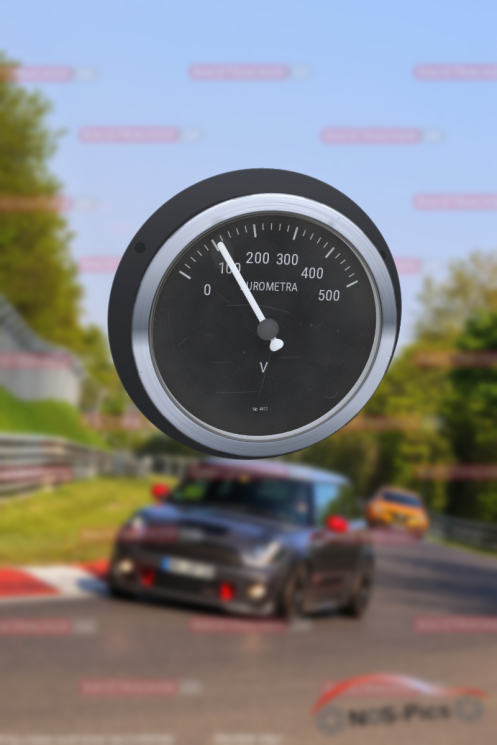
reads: 110
